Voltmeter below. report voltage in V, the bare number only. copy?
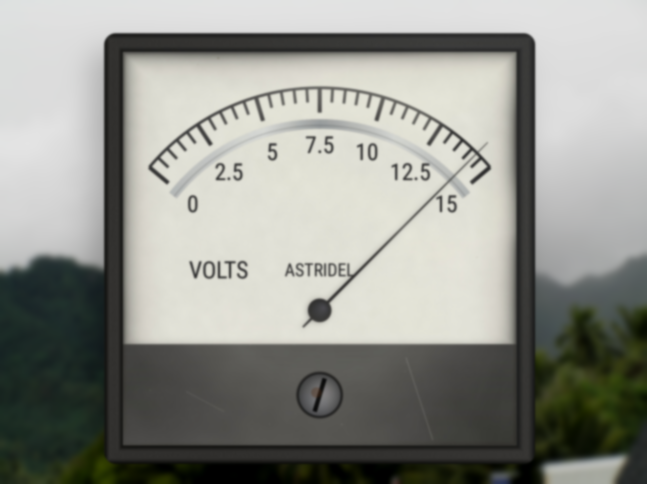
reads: 14.25
